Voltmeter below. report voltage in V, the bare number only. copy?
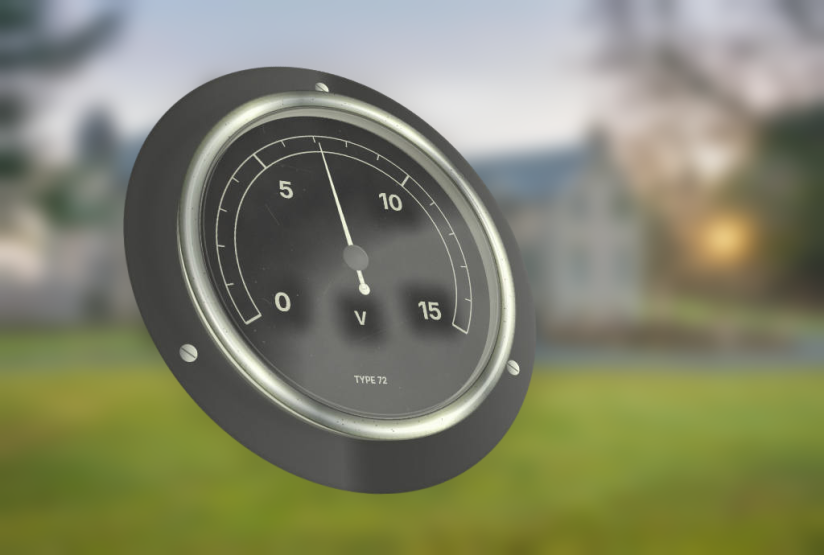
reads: 7
